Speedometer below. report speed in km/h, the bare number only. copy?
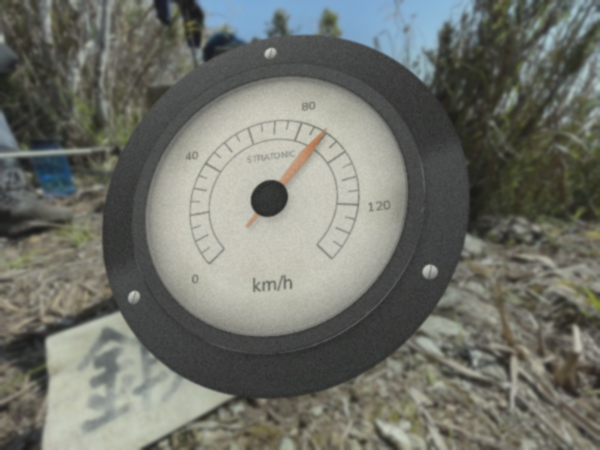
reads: 90
